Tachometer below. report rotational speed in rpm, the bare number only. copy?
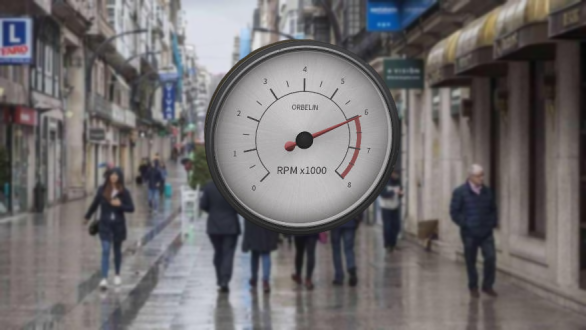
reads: 6000
